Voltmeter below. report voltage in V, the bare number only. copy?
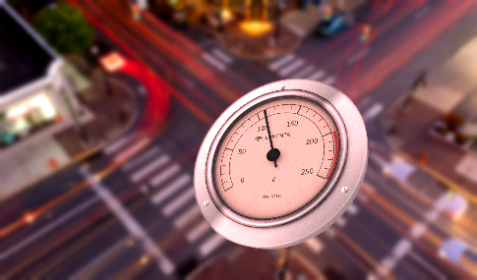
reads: 110
